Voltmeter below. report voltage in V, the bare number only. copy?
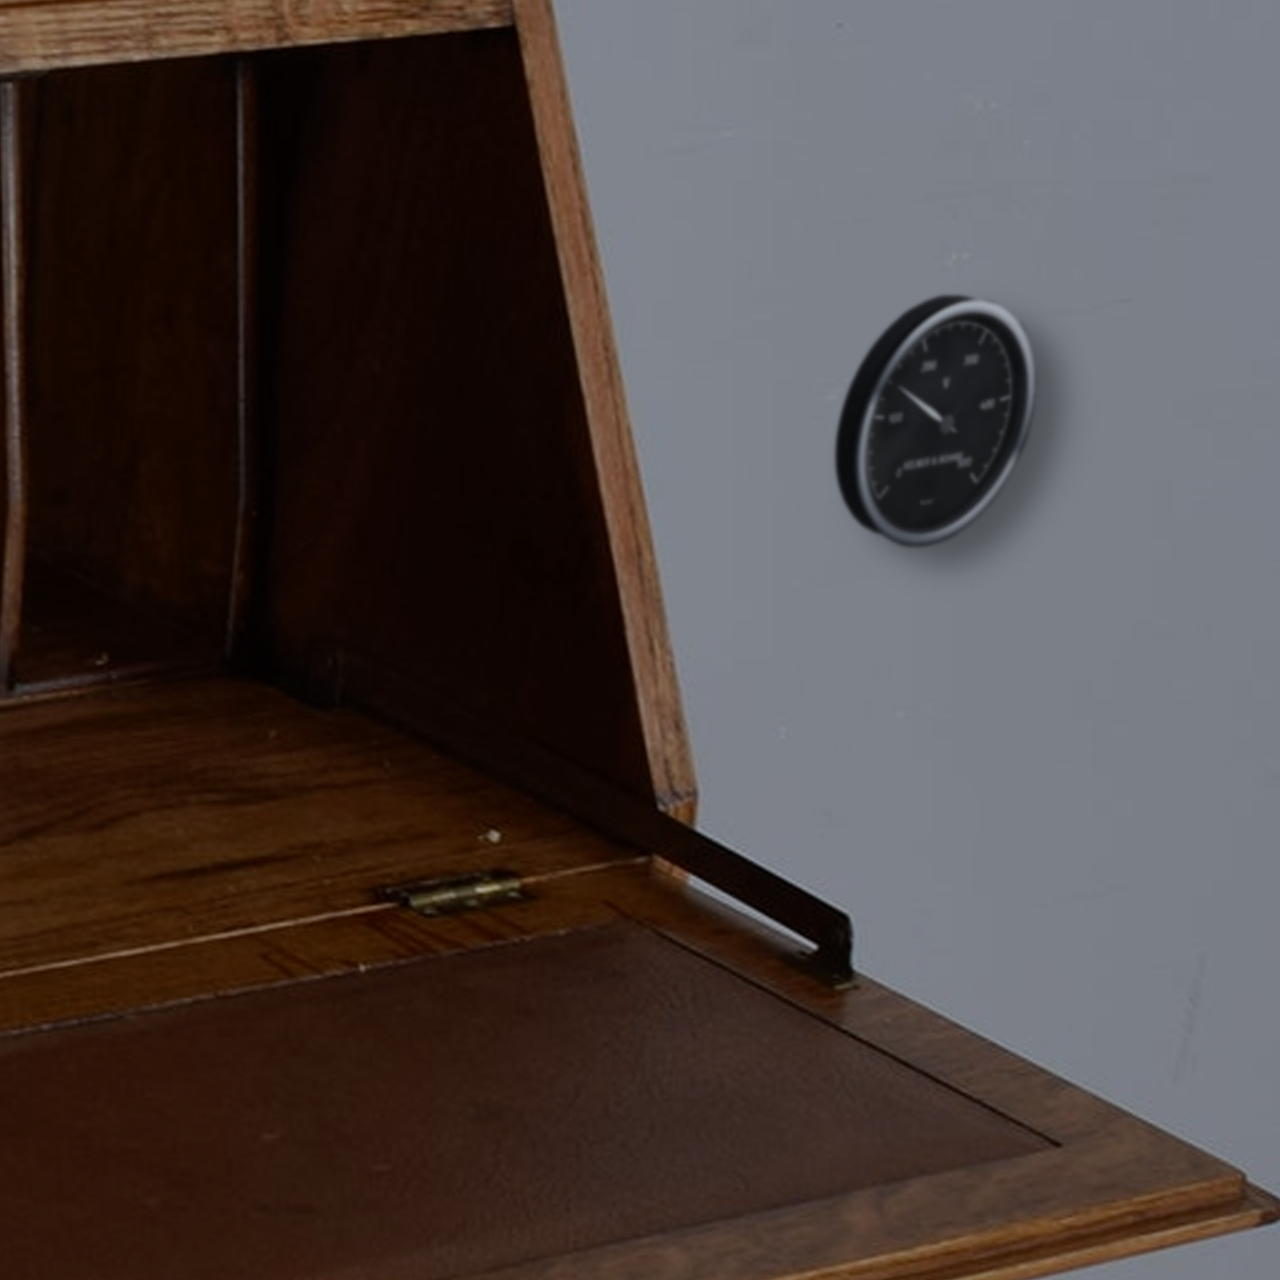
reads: 140
